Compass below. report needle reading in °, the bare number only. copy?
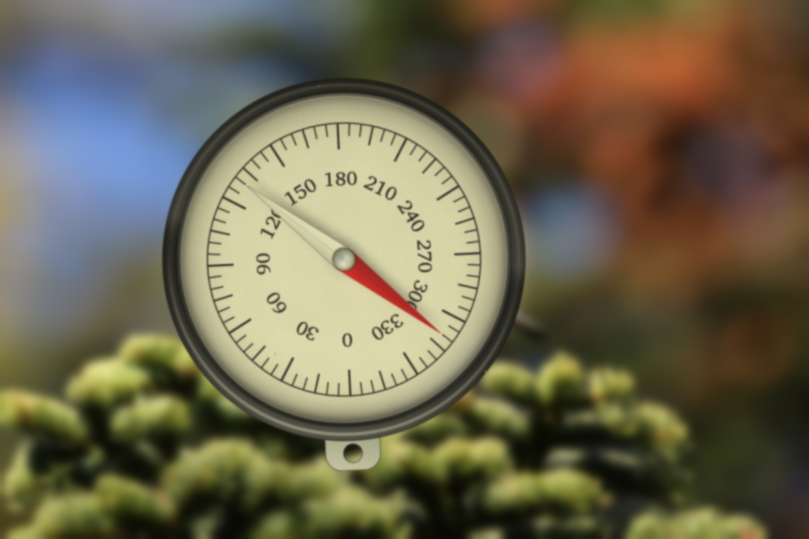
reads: 310
